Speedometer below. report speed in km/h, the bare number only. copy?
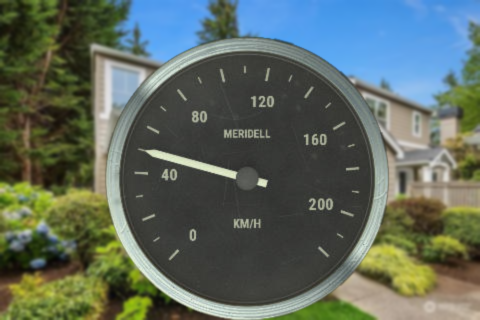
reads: 50
